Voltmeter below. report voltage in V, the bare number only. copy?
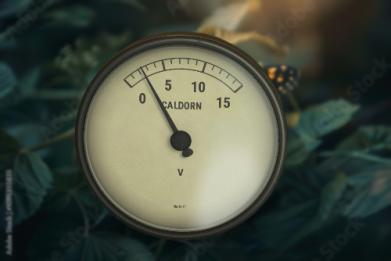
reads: 2.5
